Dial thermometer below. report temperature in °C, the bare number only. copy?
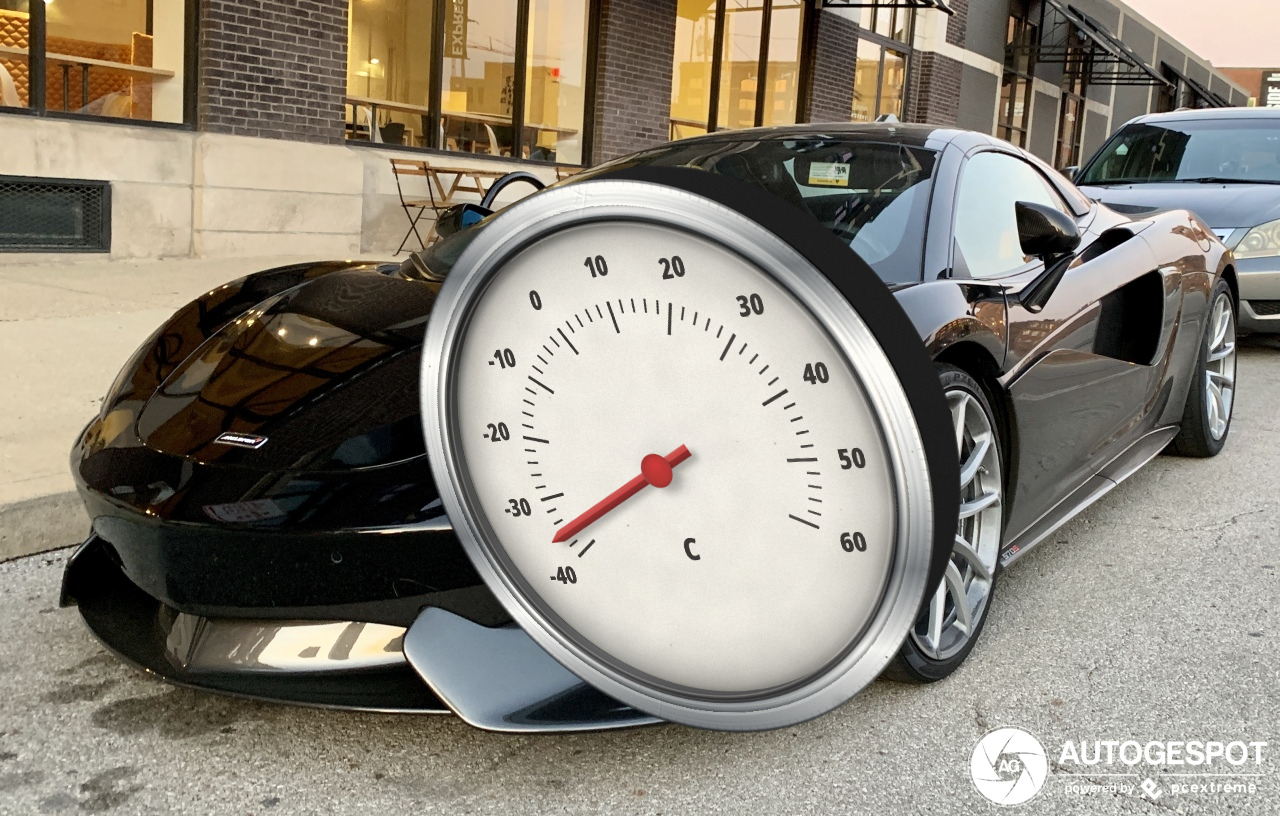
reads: -36
